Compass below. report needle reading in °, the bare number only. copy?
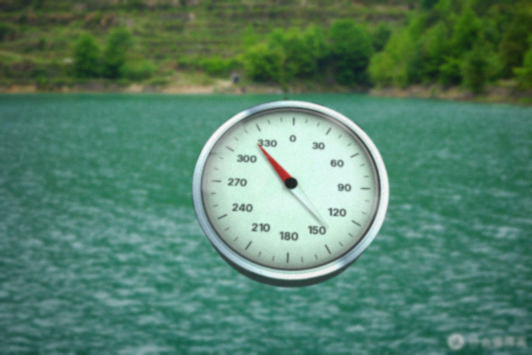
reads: 320
